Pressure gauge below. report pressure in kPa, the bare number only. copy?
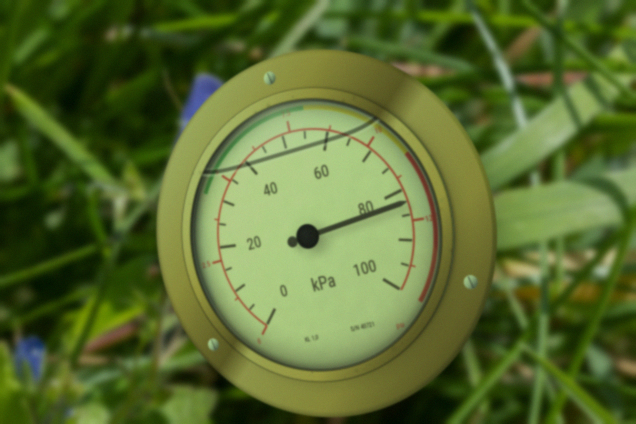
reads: 82.5
